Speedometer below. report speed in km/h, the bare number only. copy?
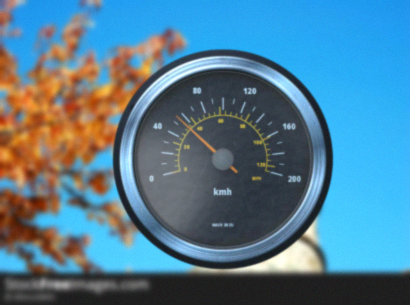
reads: 55
